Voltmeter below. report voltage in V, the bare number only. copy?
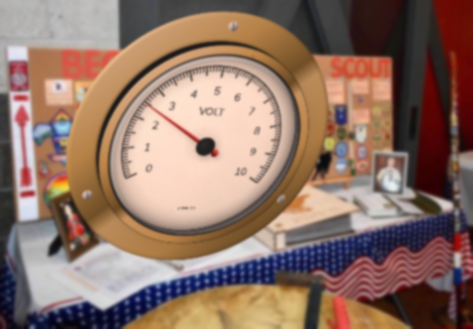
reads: 2.5
